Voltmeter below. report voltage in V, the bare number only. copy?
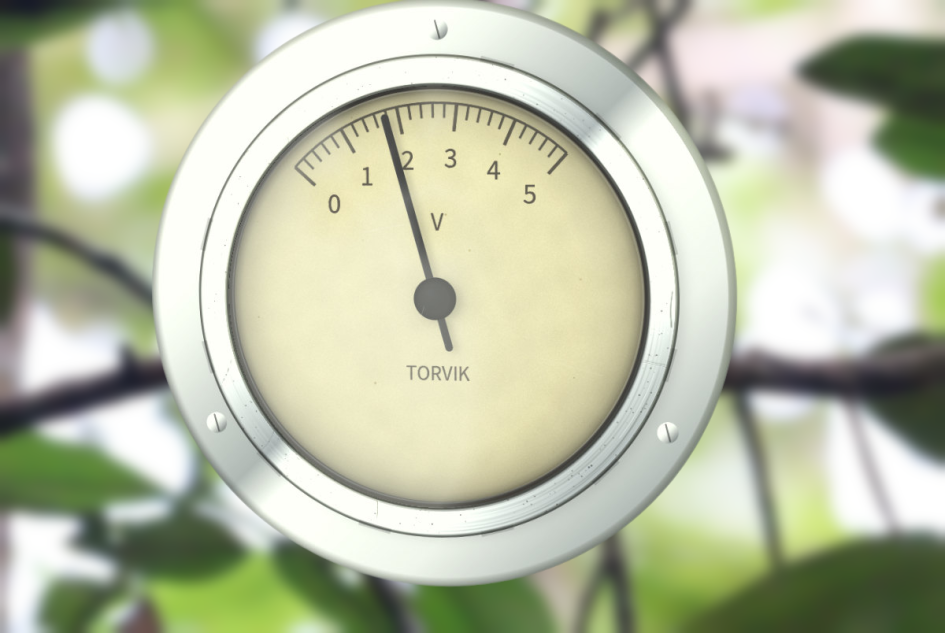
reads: 1.8
